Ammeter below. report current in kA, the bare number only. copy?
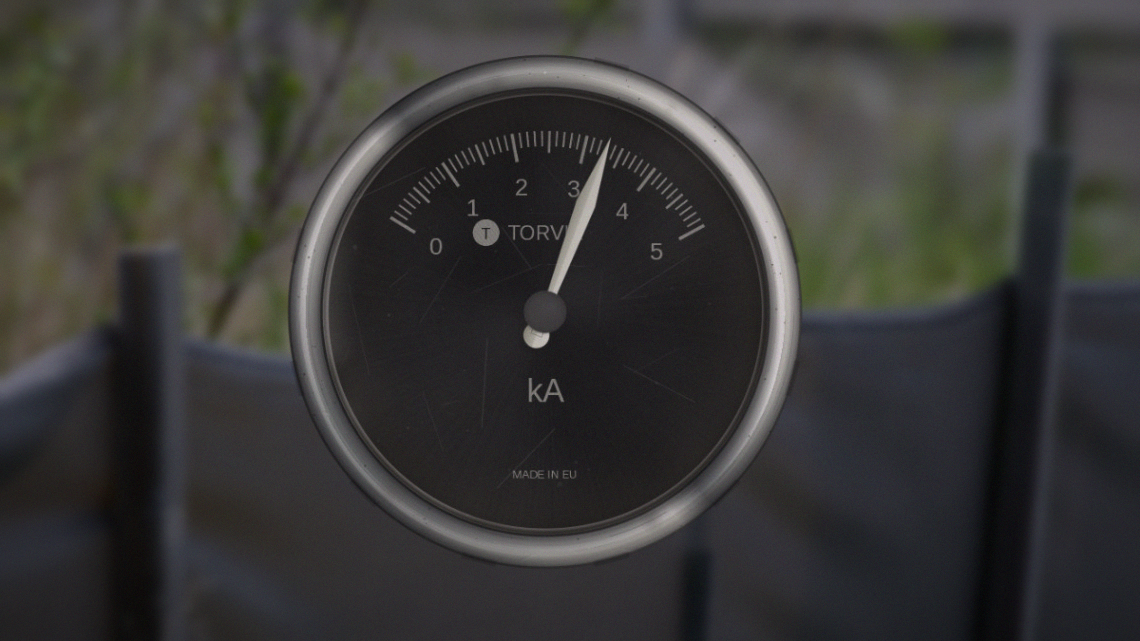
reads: 3.3
